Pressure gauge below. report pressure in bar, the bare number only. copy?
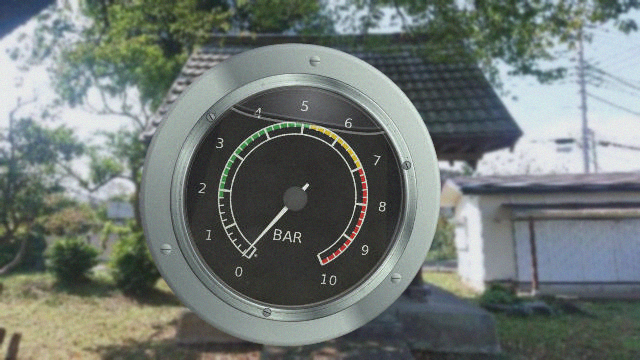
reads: 0.2
